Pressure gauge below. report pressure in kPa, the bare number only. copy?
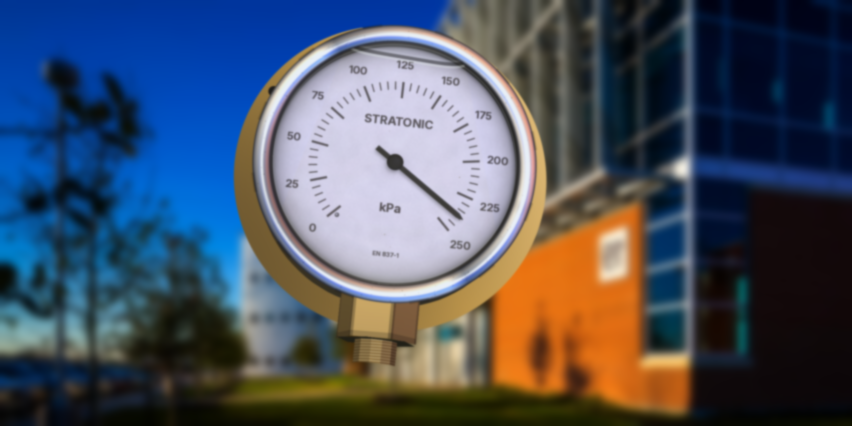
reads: 240
